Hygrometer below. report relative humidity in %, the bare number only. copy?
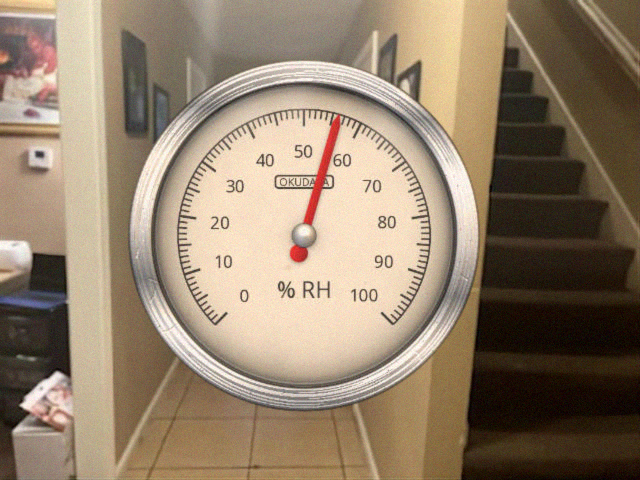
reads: 56
